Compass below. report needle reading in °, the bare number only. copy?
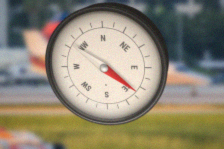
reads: 127.5
